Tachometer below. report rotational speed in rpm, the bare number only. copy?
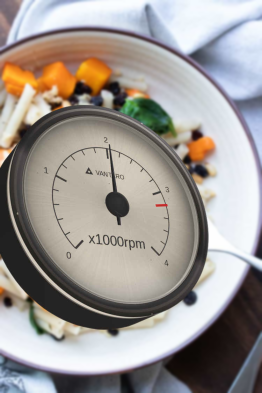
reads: 2000
